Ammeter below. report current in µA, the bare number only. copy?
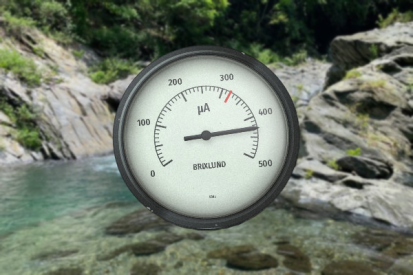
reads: 430
